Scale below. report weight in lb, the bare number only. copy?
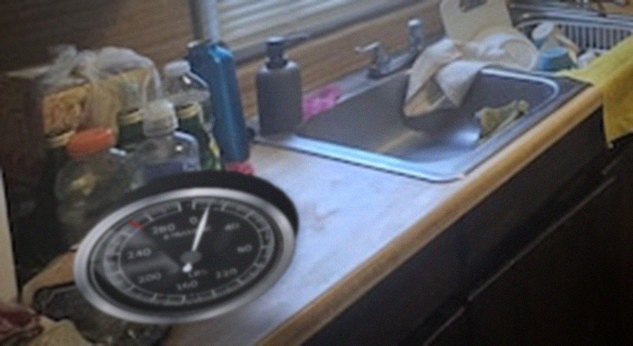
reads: 10
